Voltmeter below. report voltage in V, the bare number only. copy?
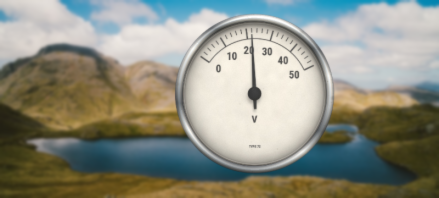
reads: 22
